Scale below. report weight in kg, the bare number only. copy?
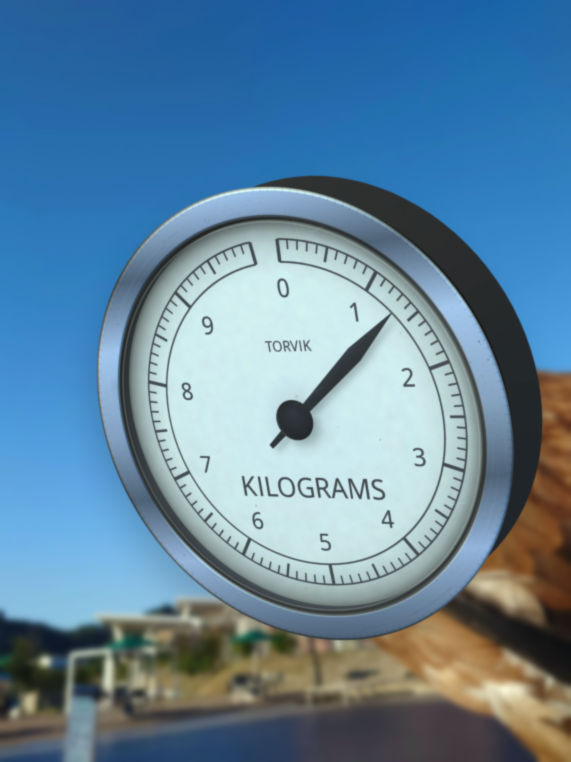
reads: 1.35
